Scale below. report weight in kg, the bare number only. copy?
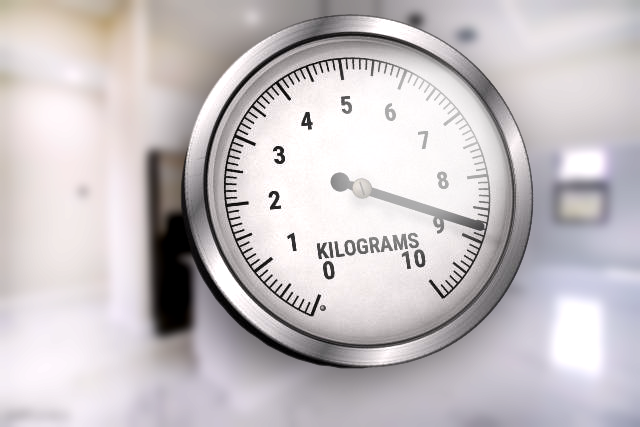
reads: 8.8
